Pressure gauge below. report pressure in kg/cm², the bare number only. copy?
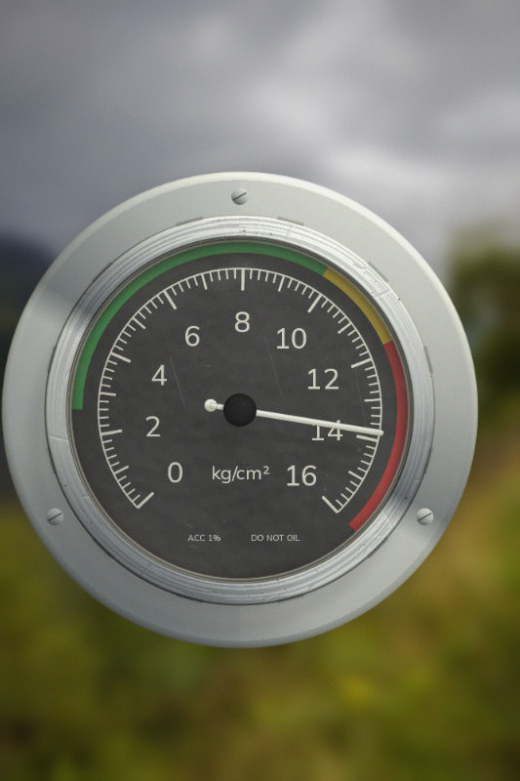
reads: 13.8
